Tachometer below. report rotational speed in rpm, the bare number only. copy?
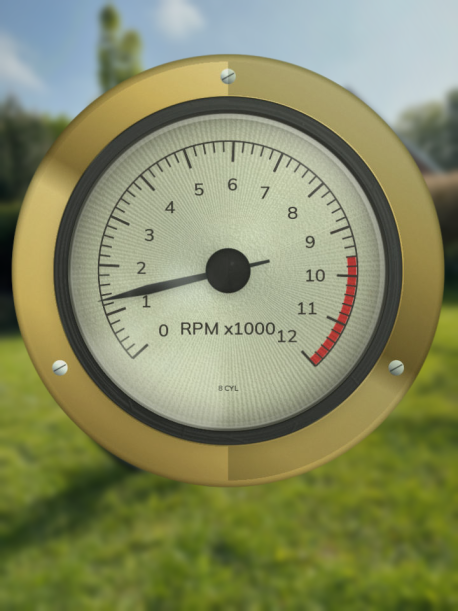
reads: 1300
